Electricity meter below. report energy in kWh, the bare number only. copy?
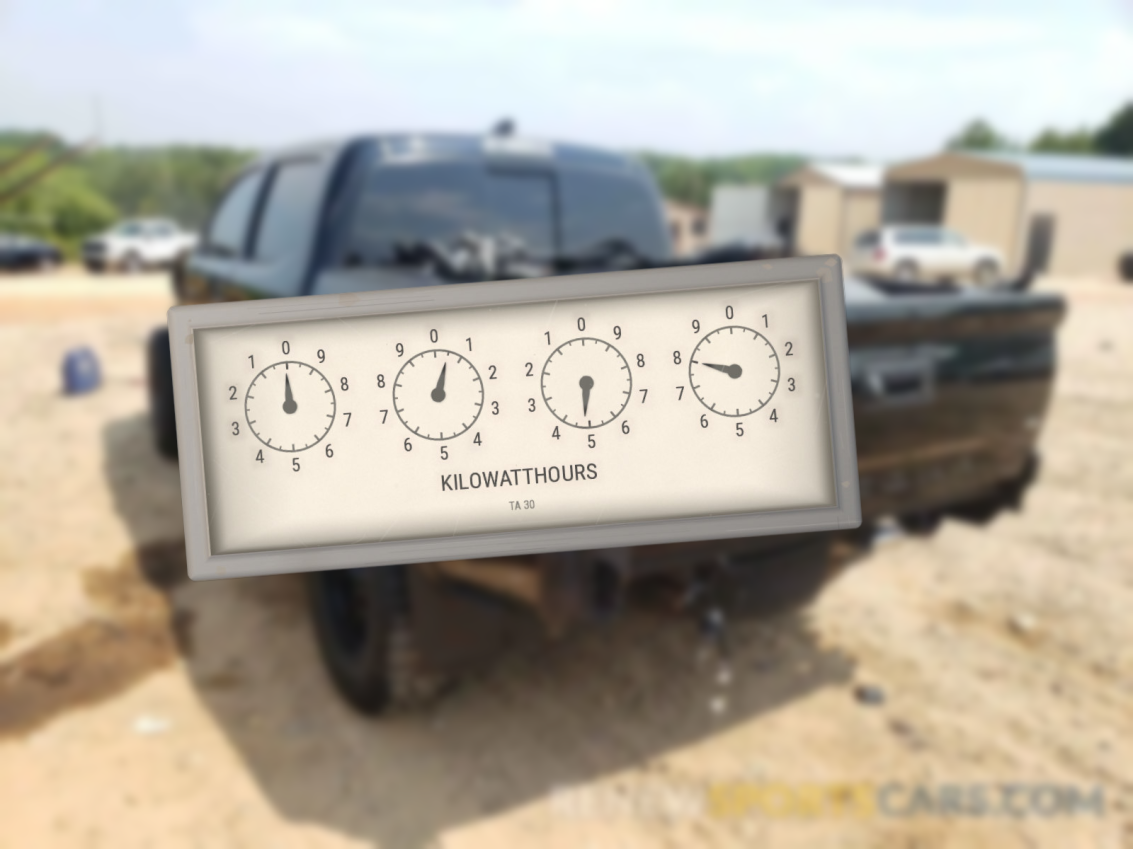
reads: 48
